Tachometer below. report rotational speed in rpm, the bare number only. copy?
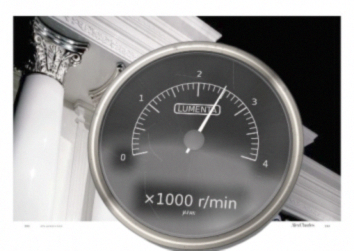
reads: 2500
